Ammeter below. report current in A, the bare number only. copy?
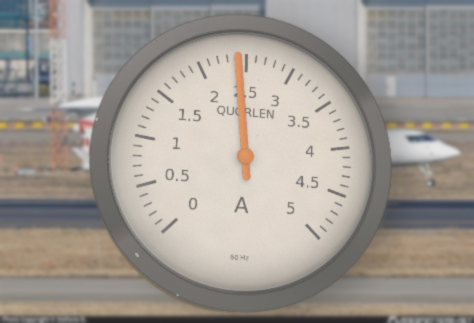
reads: 2.4
